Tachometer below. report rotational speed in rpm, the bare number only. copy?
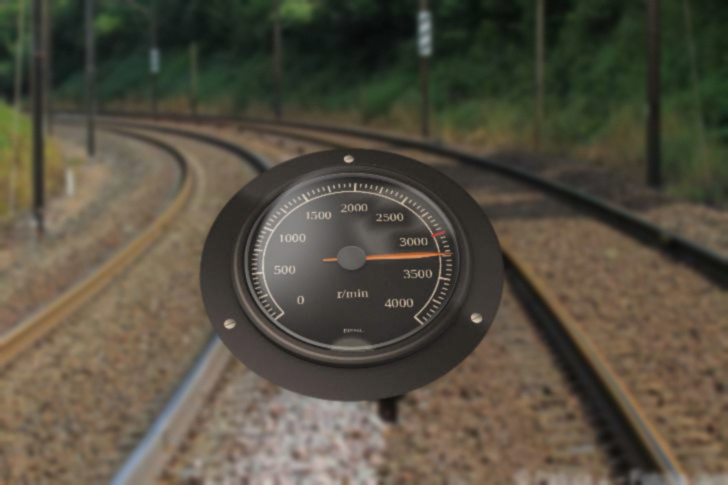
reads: 3250
